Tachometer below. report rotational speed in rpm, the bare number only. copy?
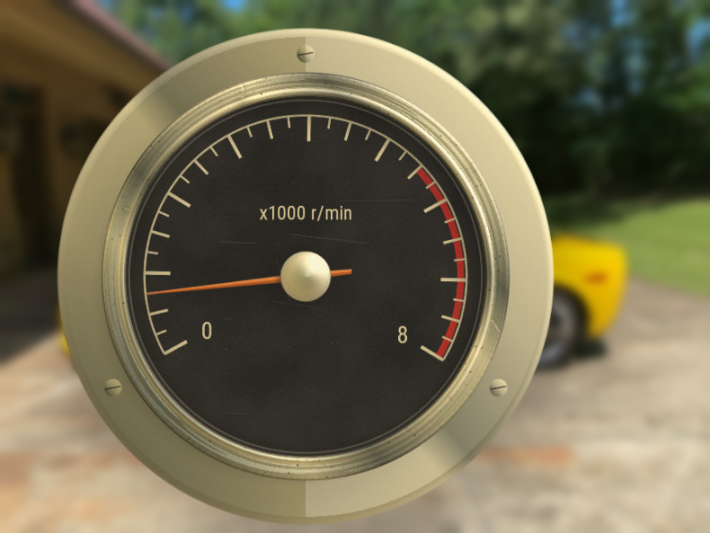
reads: 750
